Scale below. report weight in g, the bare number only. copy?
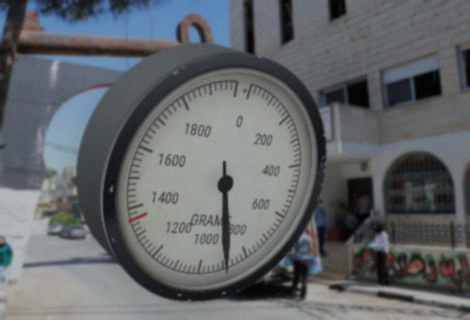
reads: 900
